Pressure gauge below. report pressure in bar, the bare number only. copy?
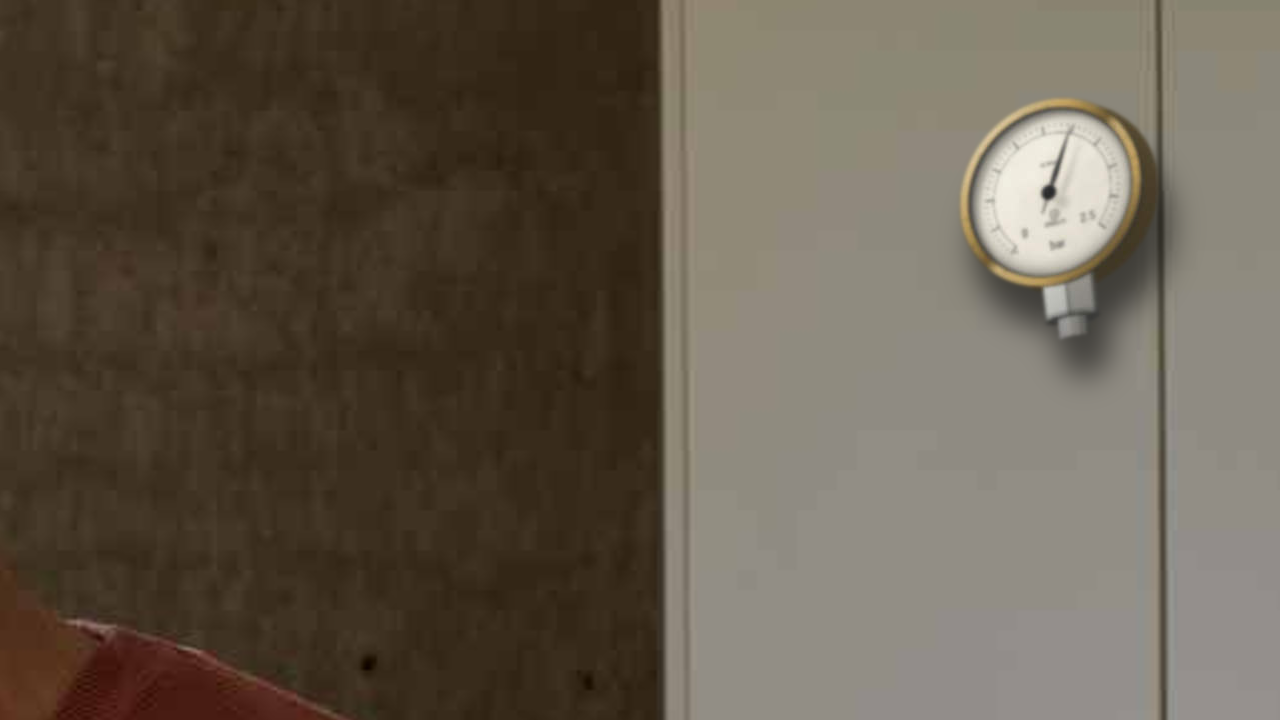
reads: 1.5
